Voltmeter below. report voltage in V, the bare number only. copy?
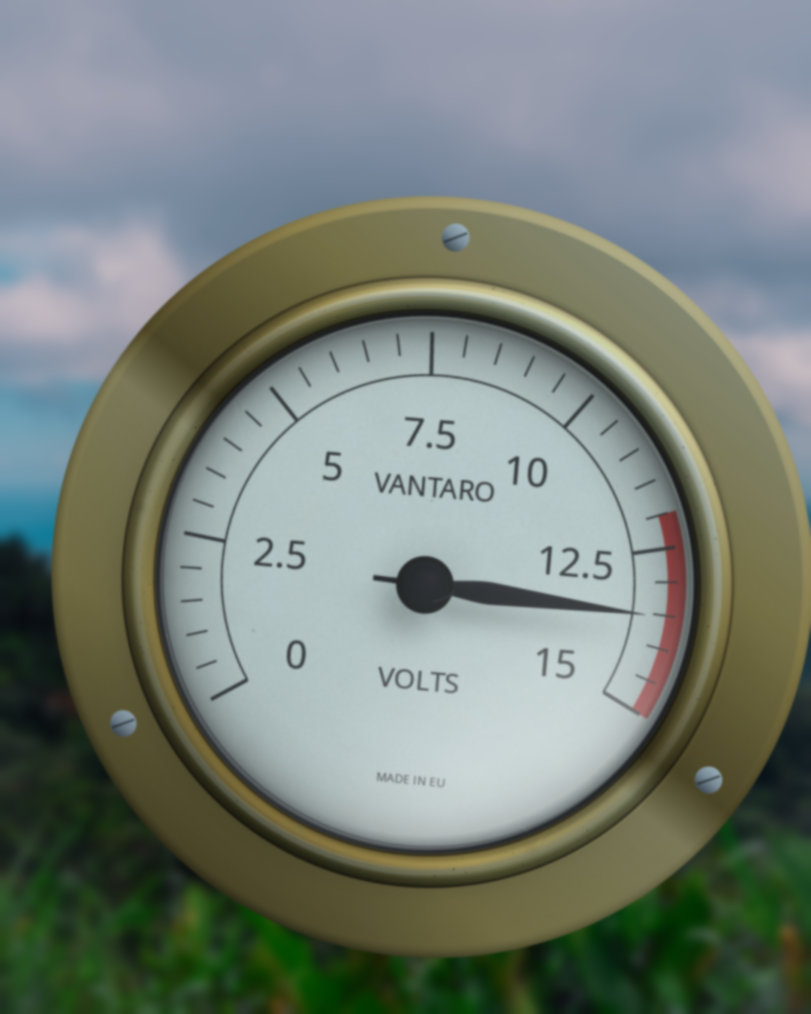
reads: 13.5
